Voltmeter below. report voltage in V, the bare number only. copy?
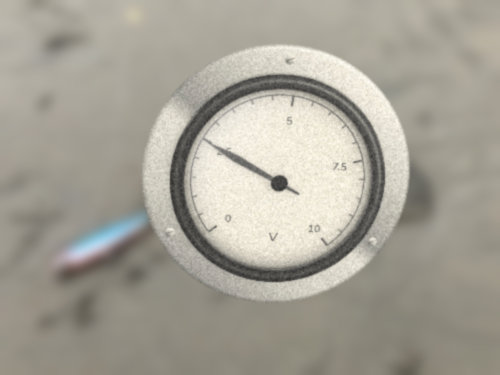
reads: 2.5
